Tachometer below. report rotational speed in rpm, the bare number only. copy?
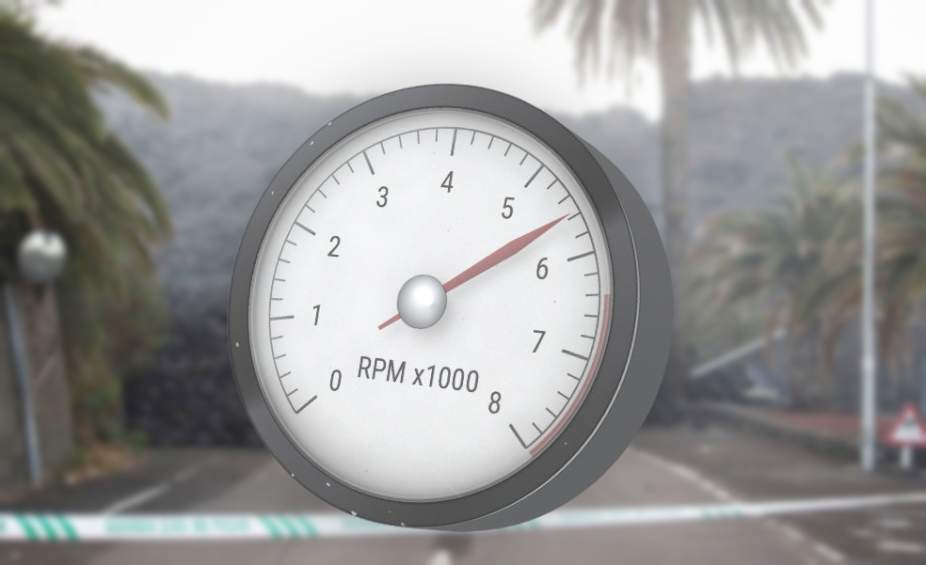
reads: 5600
